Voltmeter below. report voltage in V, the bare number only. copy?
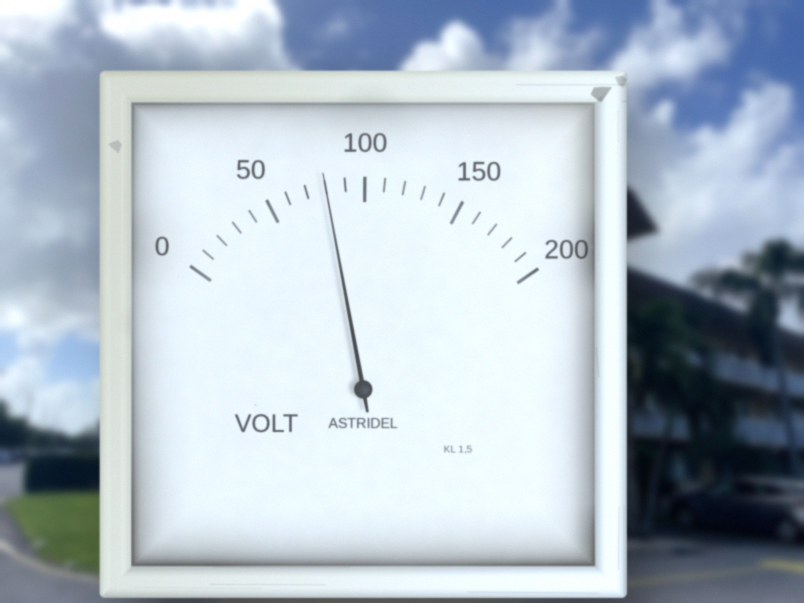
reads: 80
